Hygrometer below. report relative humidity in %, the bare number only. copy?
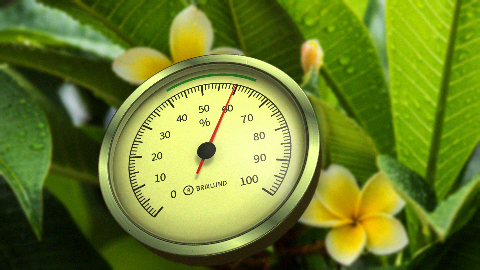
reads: 60
